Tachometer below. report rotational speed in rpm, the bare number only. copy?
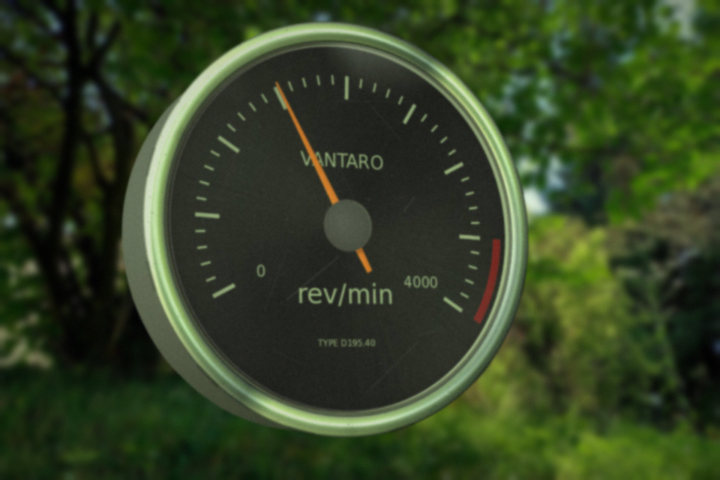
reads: 1500
